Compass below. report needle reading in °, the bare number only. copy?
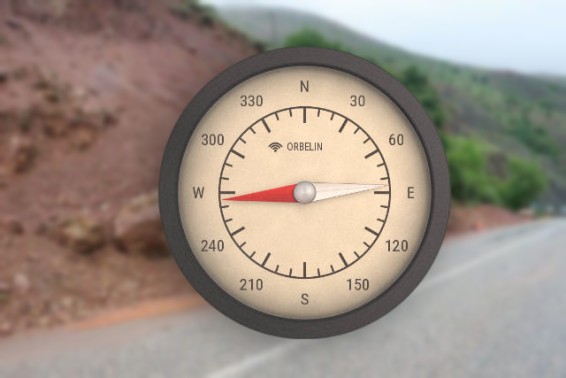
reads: 265
